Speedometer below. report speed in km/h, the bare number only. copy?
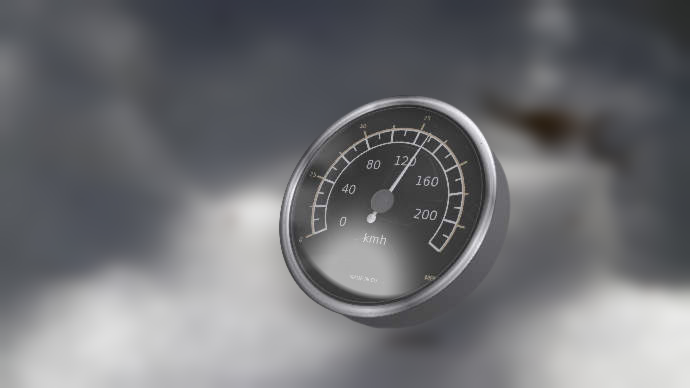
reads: 130
